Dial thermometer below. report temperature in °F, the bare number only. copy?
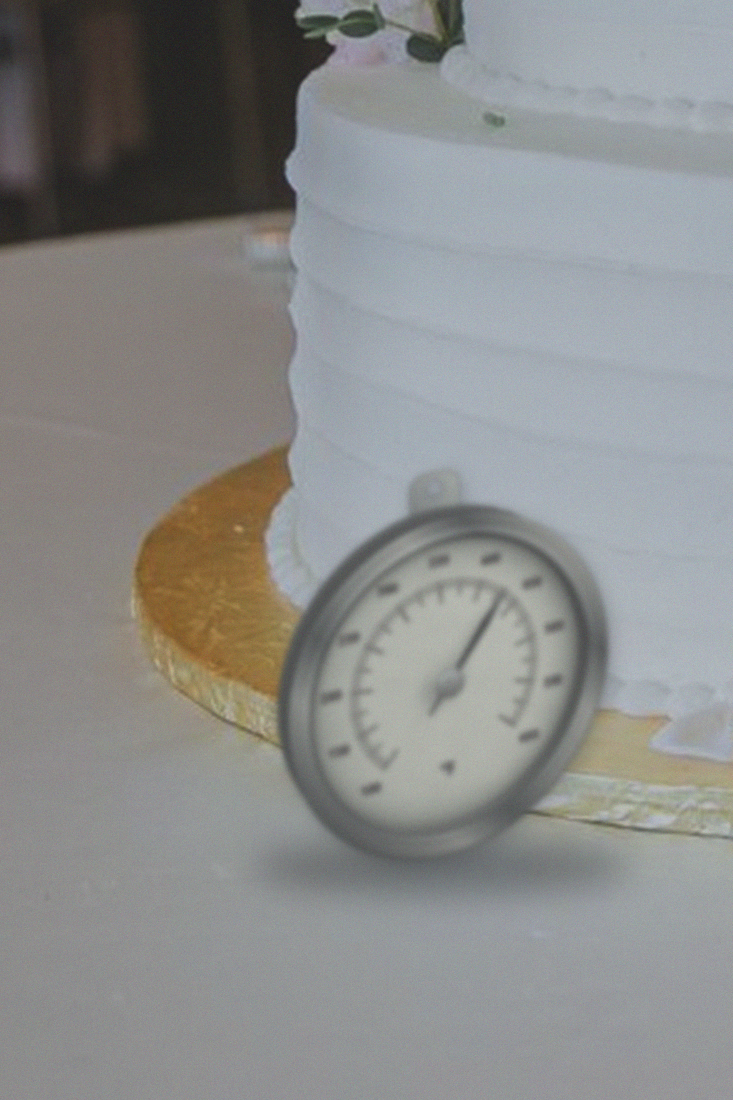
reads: 425
